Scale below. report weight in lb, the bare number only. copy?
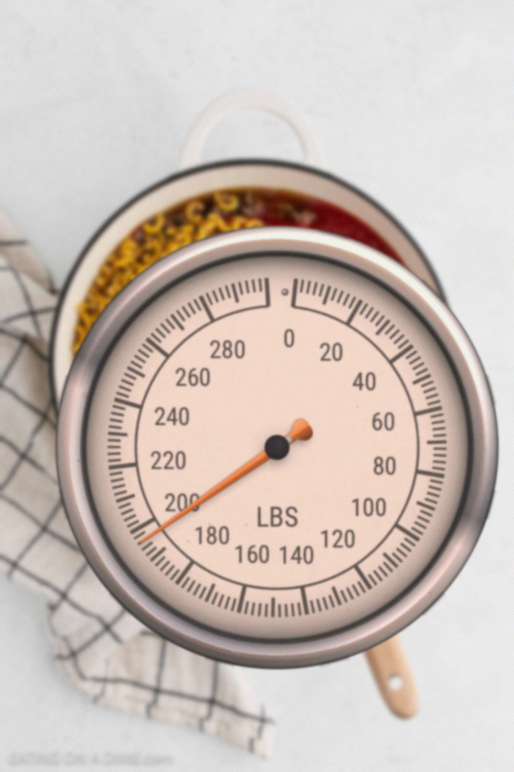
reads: 196
